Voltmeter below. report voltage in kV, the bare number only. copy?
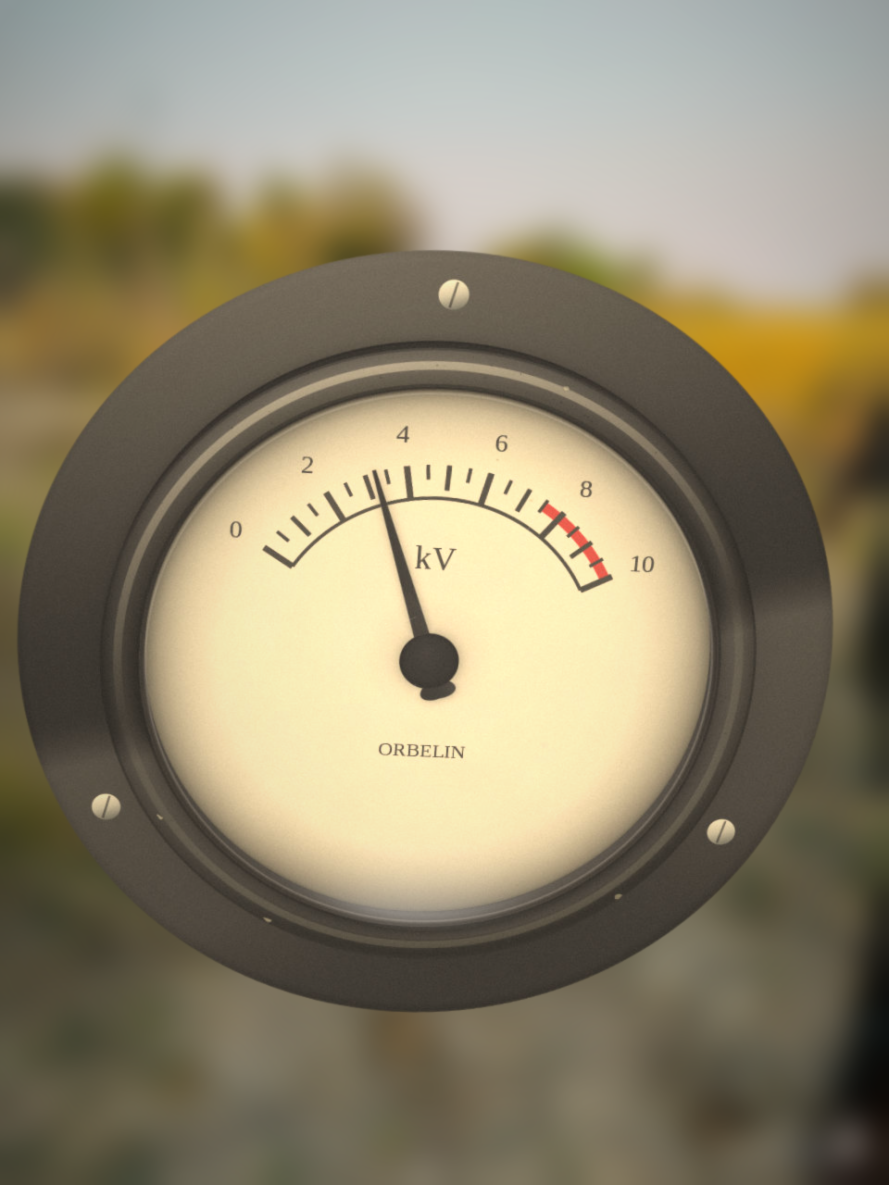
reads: 3.25
